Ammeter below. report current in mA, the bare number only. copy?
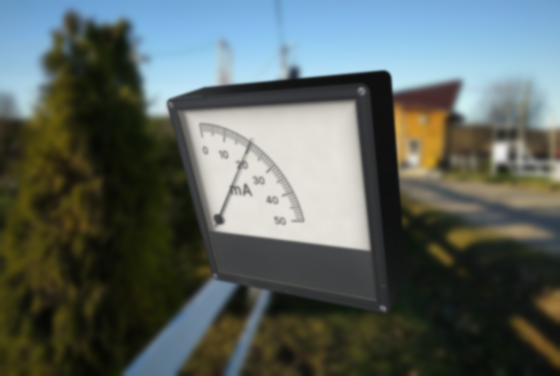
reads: 20
